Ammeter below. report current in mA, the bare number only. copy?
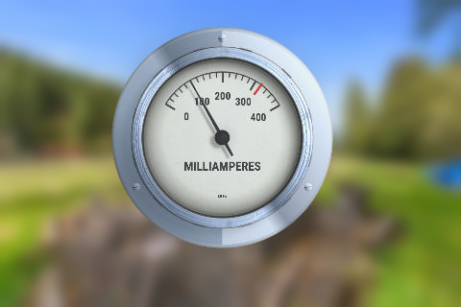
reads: 100
